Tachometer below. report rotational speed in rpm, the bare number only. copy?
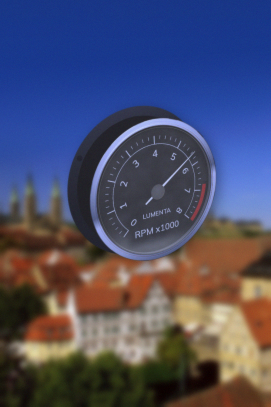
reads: 5600
